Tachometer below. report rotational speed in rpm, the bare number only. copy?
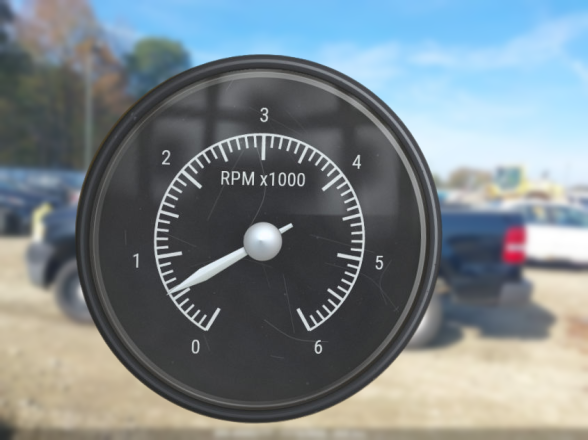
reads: 600
